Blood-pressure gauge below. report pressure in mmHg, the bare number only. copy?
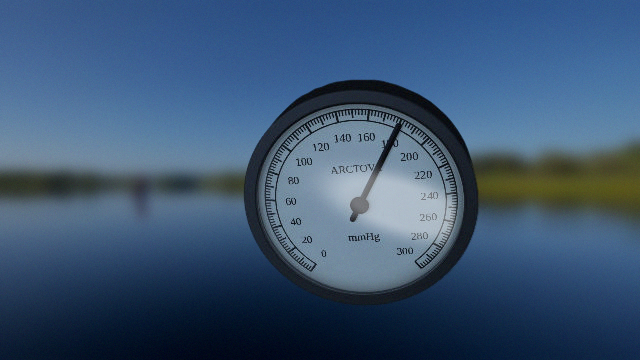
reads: 180
